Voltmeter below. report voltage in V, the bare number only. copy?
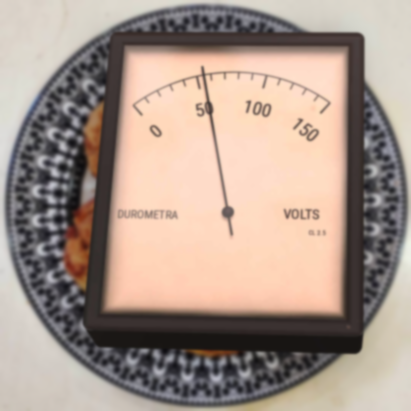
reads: 55
